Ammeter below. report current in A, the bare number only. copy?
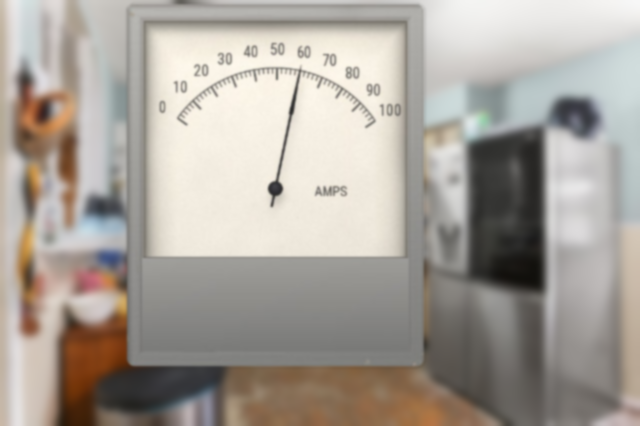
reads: 60
